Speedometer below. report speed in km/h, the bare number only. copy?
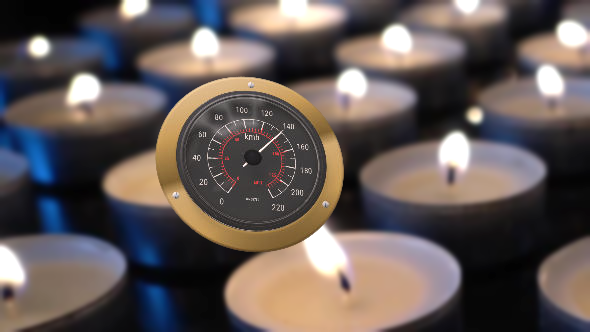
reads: 140
